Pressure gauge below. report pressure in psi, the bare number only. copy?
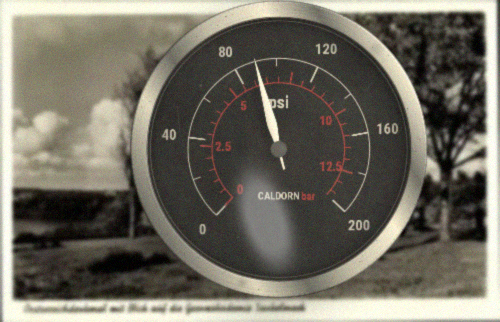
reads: 90
